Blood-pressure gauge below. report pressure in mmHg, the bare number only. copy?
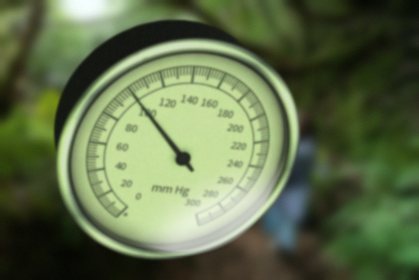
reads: 100
